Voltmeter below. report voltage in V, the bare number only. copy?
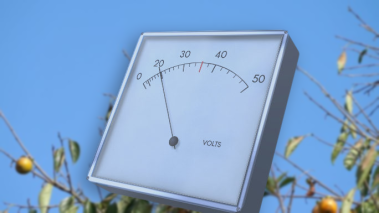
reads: 20
